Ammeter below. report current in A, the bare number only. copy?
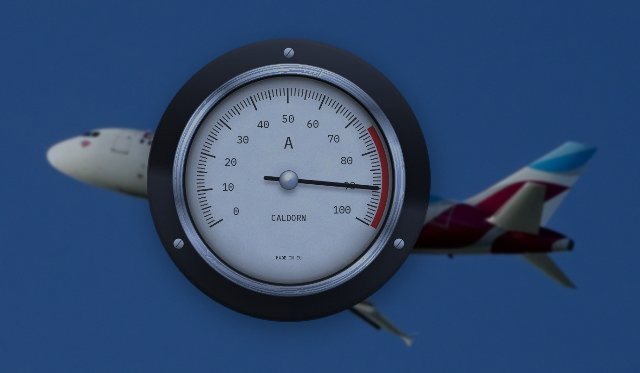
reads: 90
